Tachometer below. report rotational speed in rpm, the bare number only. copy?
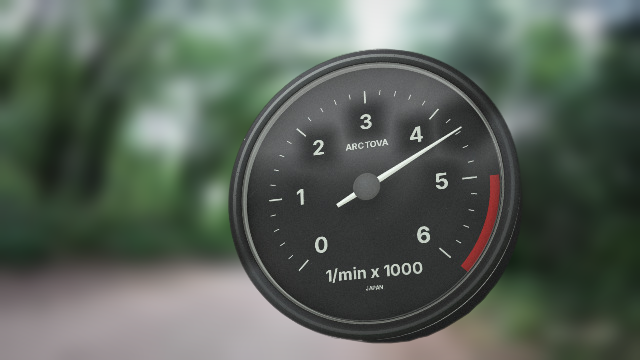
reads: 4400
